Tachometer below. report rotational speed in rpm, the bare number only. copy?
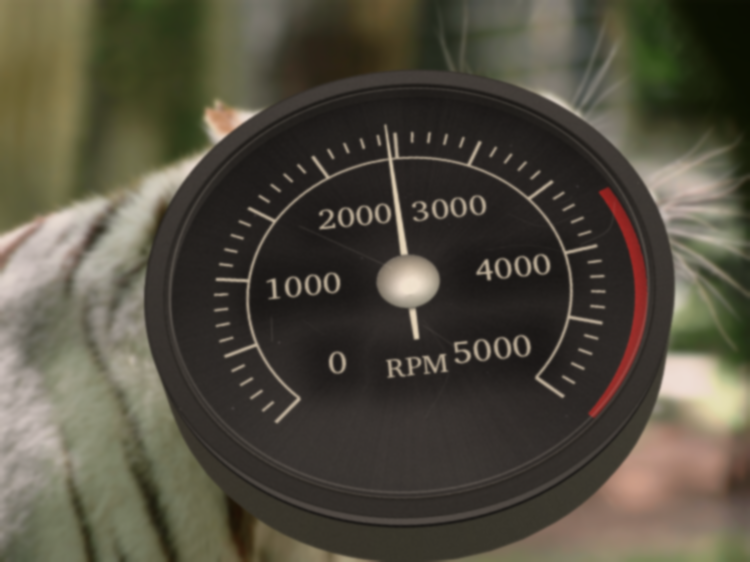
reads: 2450
